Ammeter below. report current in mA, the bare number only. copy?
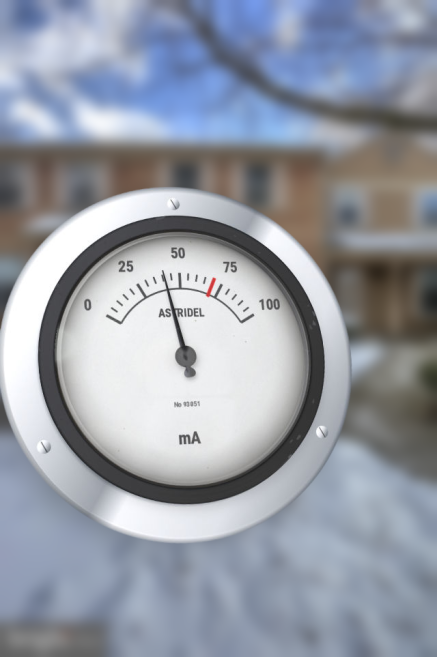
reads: 40
